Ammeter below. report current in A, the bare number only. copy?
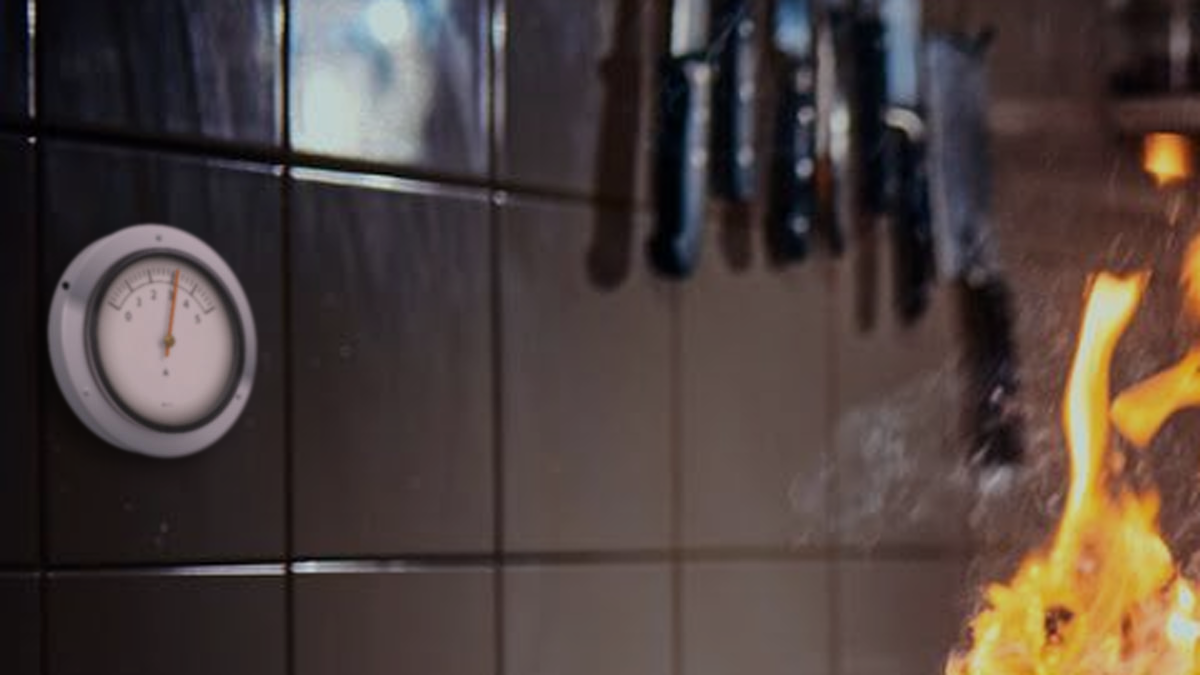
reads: 3
